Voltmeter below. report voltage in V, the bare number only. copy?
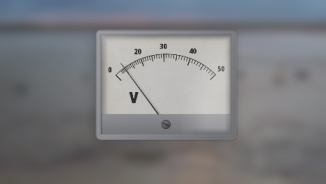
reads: 10
